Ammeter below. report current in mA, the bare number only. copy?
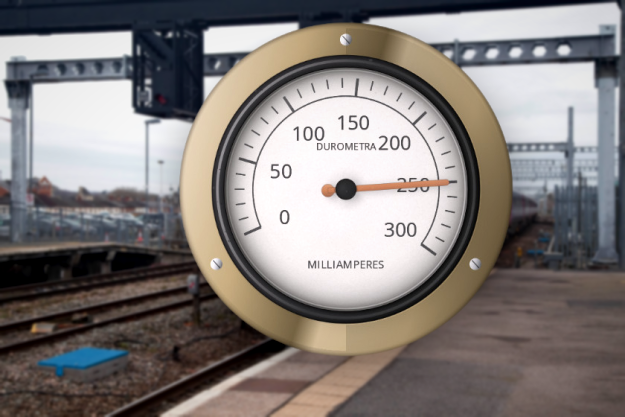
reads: 250
